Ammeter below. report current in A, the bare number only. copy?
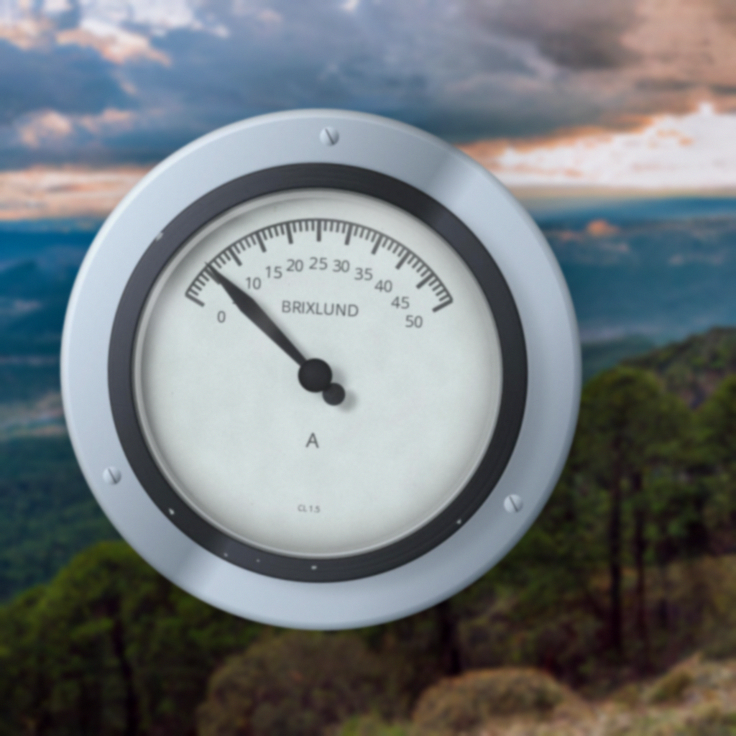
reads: 6
